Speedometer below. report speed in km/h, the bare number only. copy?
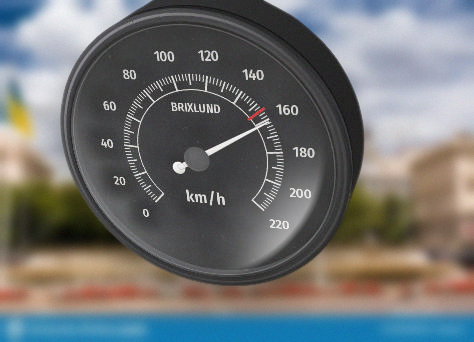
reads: 160
